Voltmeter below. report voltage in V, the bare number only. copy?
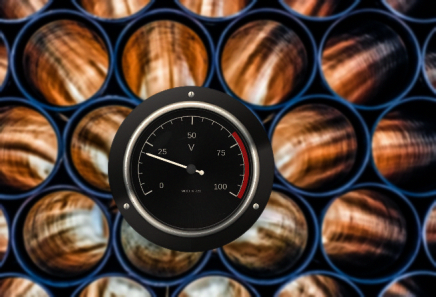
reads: 20
